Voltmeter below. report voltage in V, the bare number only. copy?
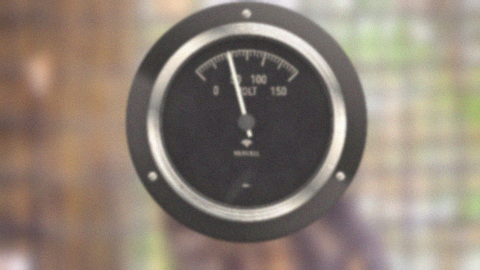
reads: 50
